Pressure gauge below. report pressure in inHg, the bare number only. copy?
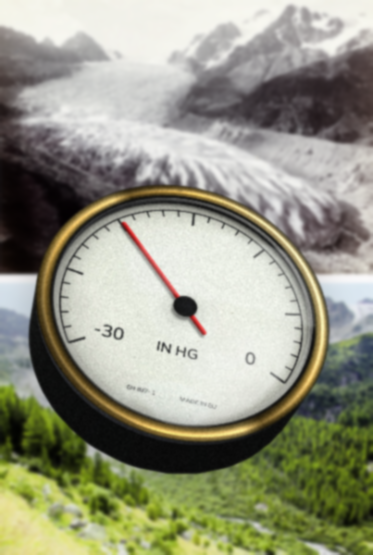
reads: -20
